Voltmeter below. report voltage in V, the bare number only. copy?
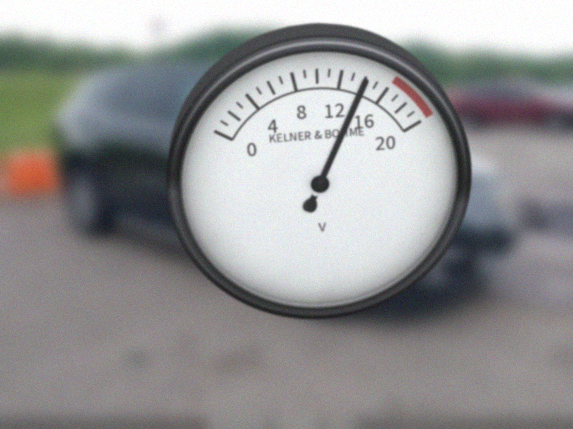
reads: 14
